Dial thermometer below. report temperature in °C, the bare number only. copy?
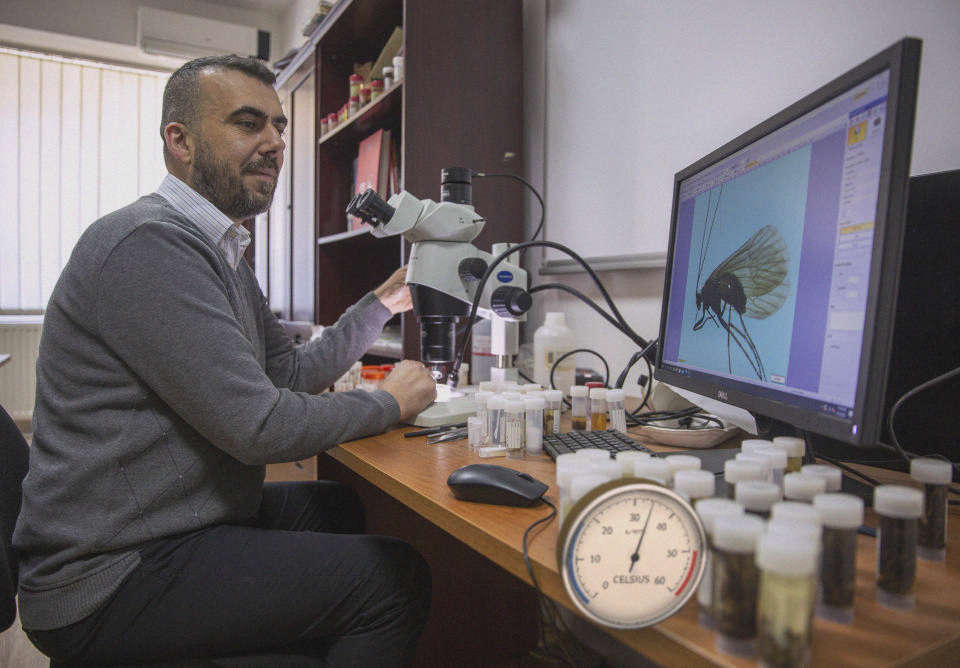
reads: 34
